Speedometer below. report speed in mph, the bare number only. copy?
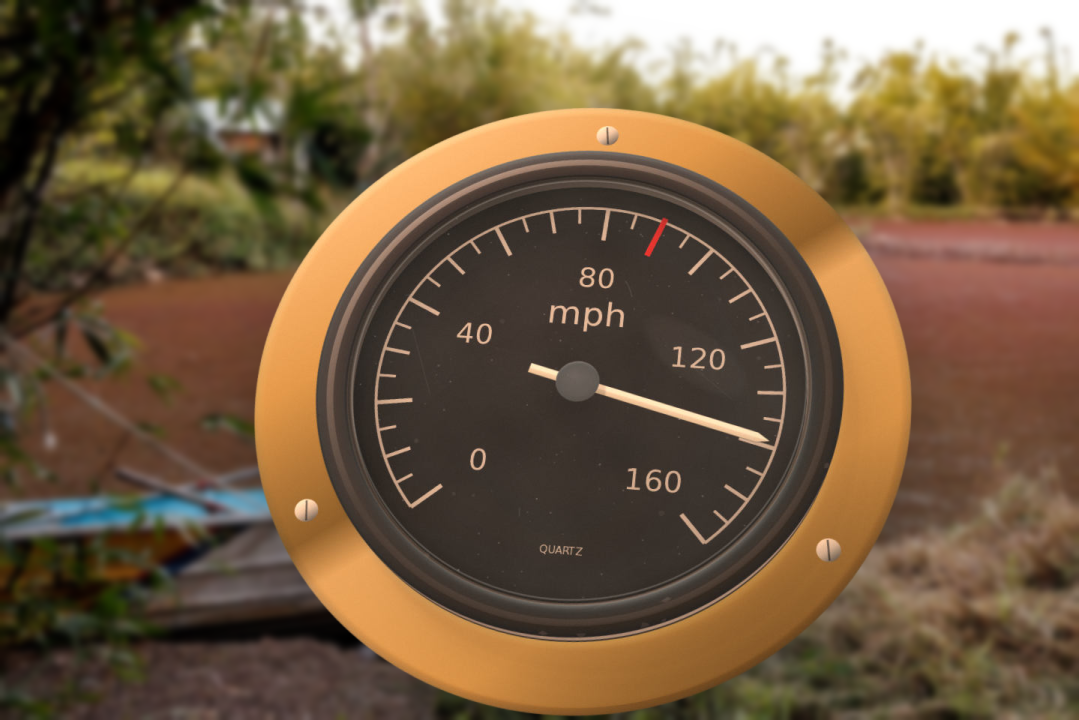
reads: 140
